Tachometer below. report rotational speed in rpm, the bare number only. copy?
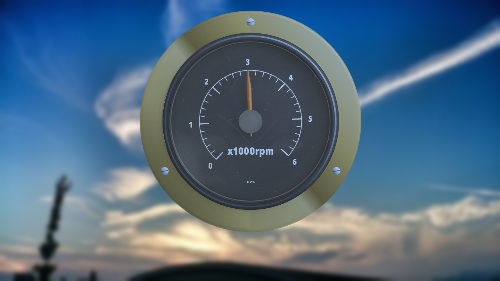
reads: 3000
